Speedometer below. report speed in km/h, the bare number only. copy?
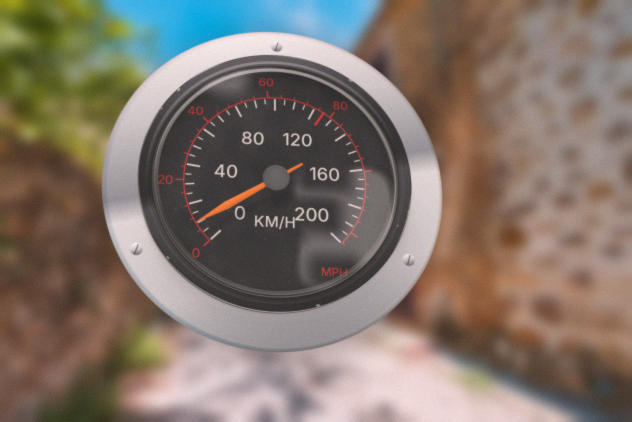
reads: 10
